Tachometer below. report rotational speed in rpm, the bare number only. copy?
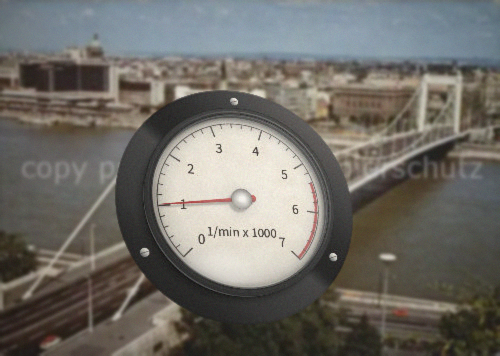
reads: 1000
